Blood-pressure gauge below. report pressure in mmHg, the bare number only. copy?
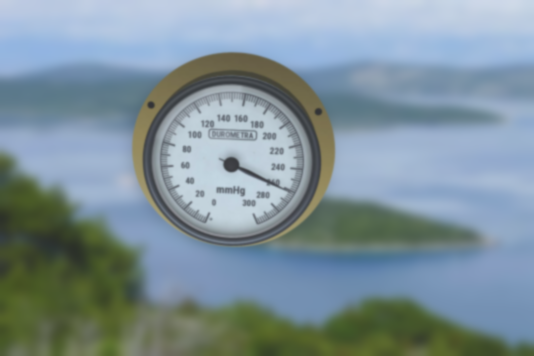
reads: 260
